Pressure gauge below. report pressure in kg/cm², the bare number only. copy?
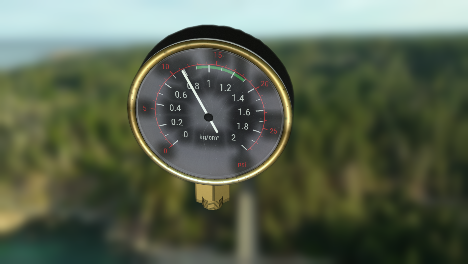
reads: 0.8
